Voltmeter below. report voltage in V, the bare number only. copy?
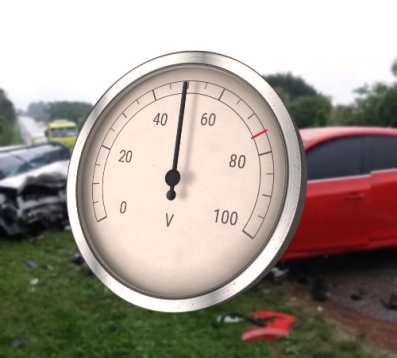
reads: 50
